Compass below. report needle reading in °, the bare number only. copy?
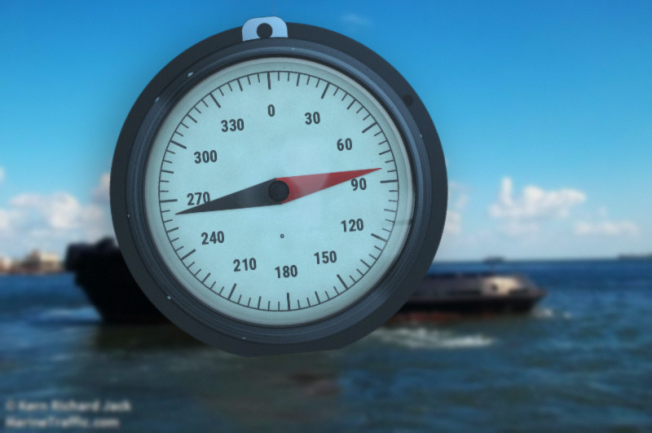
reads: 82.5
